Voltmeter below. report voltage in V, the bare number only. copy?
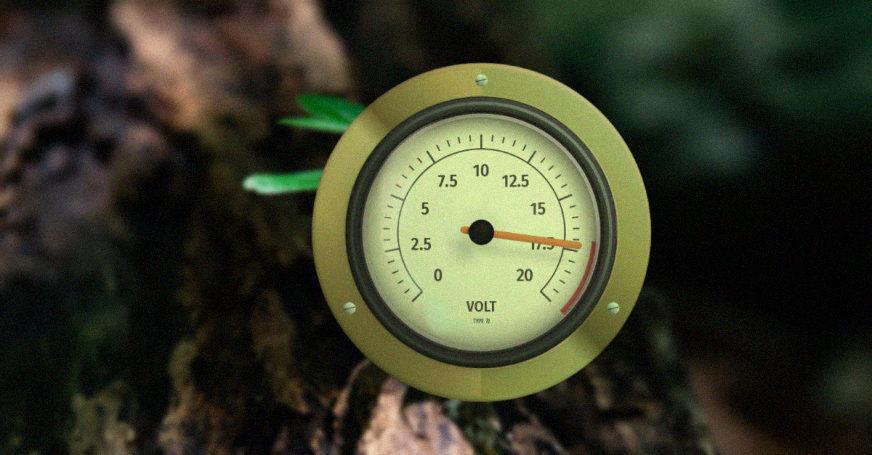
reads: 17.25
